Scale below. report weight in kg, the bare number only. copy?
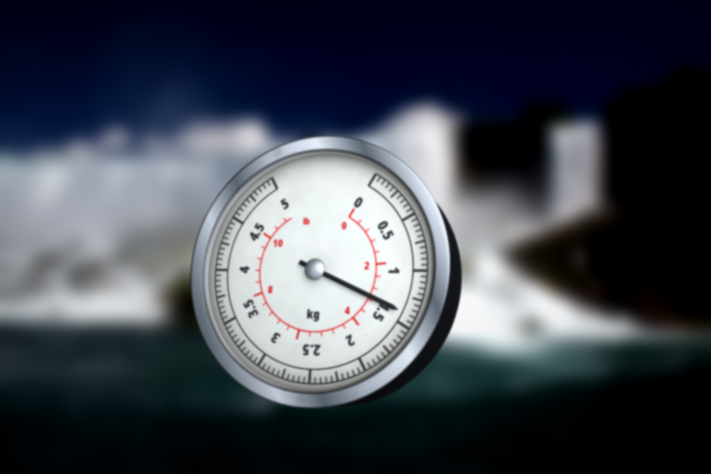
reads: 1.4
